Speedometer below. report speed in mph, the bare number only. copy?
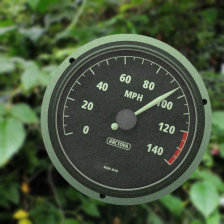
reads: 95
